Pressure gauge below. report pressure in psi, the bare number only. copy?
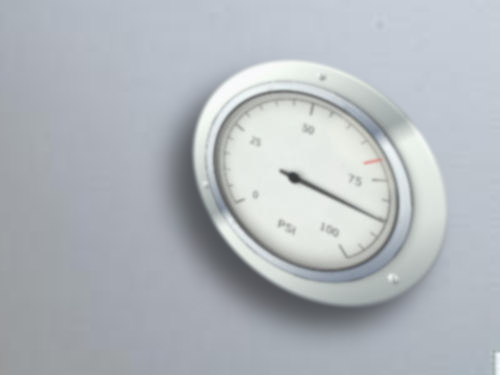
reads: 85
